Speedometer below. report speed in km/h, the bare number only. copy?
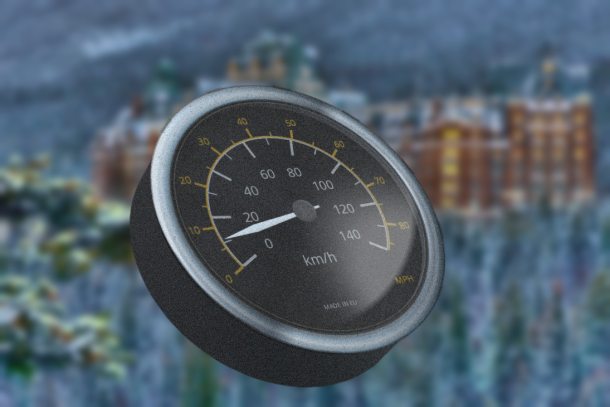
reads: 10
